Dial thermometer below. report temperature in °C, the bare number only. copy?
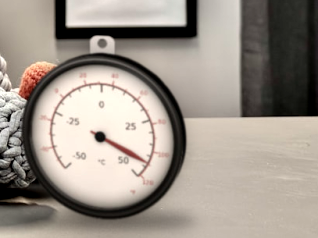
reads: 42.5
